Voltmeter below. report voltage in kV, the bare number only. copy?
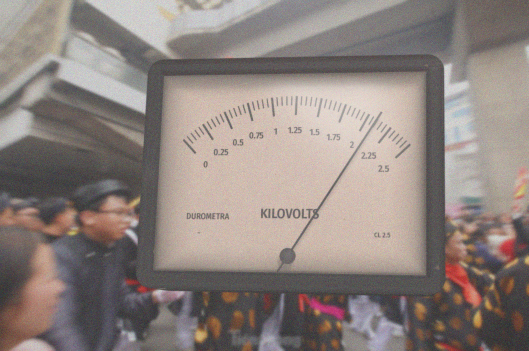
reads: 2.1
